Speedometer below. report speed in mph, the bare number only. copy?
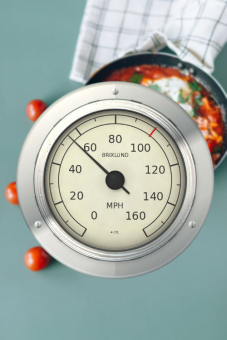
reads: 55
